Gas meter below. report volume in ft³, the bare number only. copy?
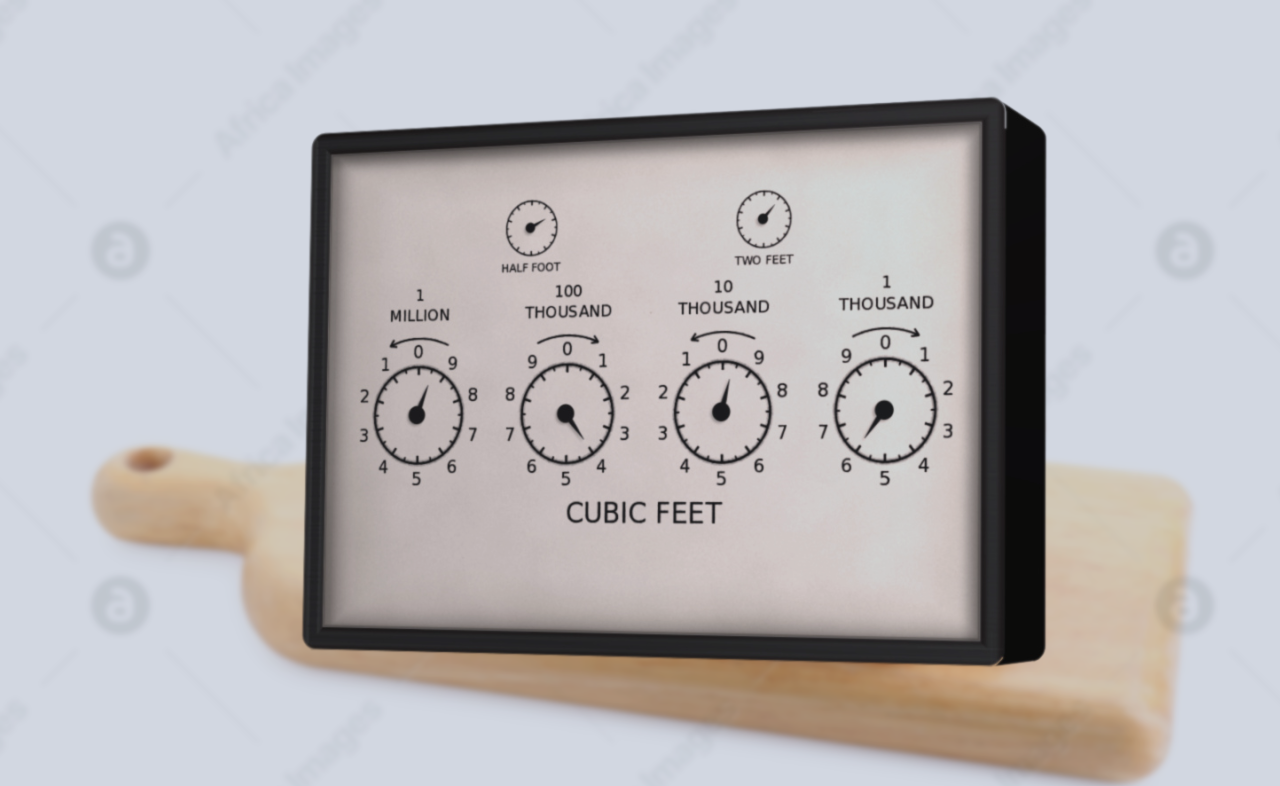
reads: 939600
